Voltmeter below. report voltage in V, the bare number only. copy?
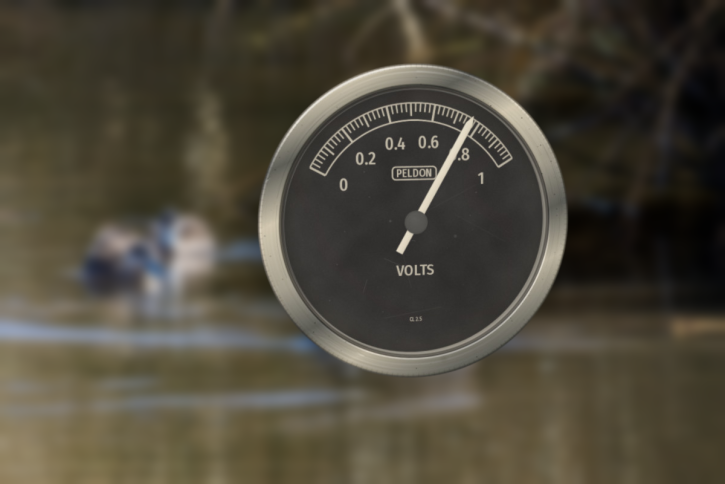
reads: 0.76
